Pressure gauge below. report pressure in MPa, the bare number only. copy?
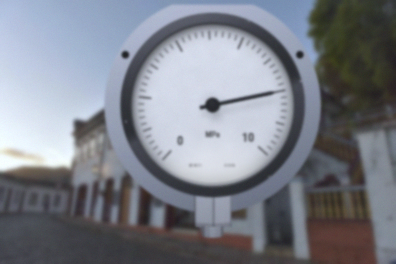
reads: 8
